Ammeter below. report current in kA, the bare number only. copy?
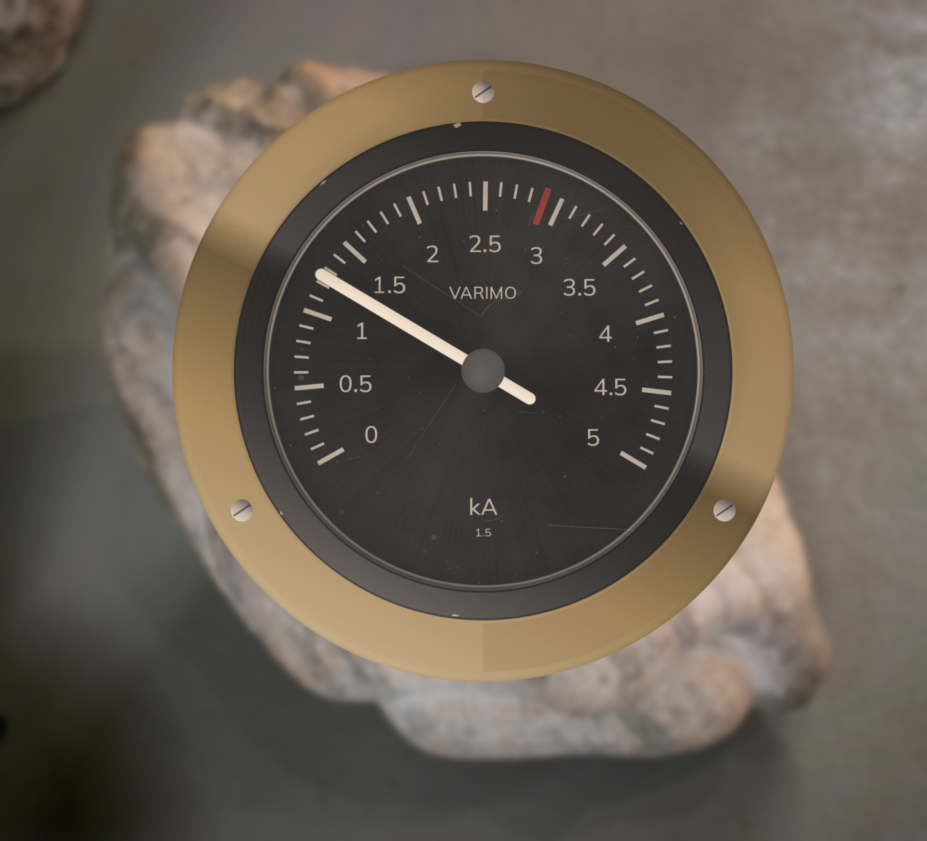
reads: 1.25
